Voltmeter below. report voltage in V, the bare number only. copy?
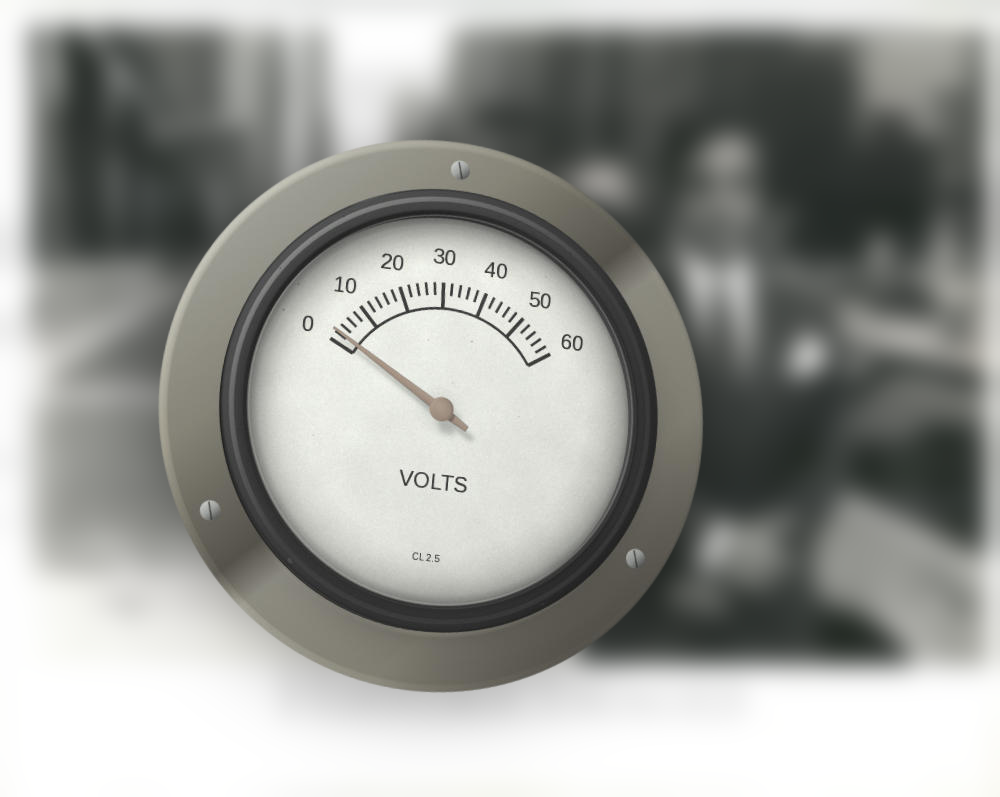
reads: 2
